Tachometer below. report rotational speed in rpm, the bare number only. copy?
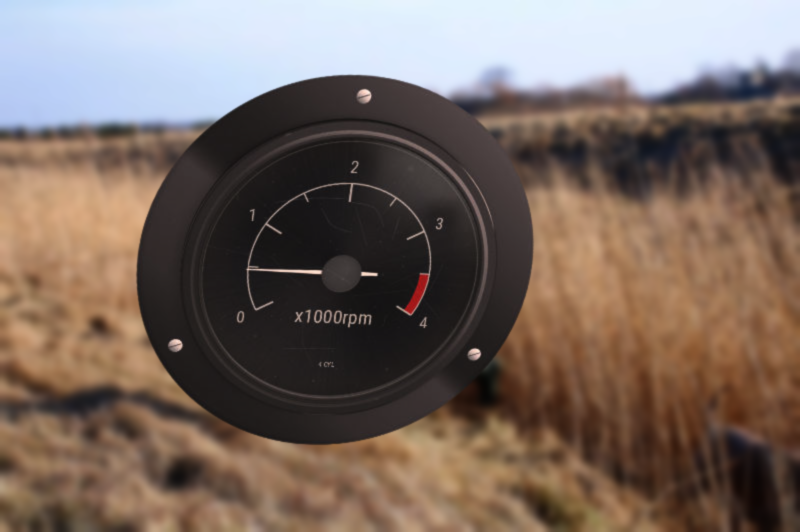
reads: 500
